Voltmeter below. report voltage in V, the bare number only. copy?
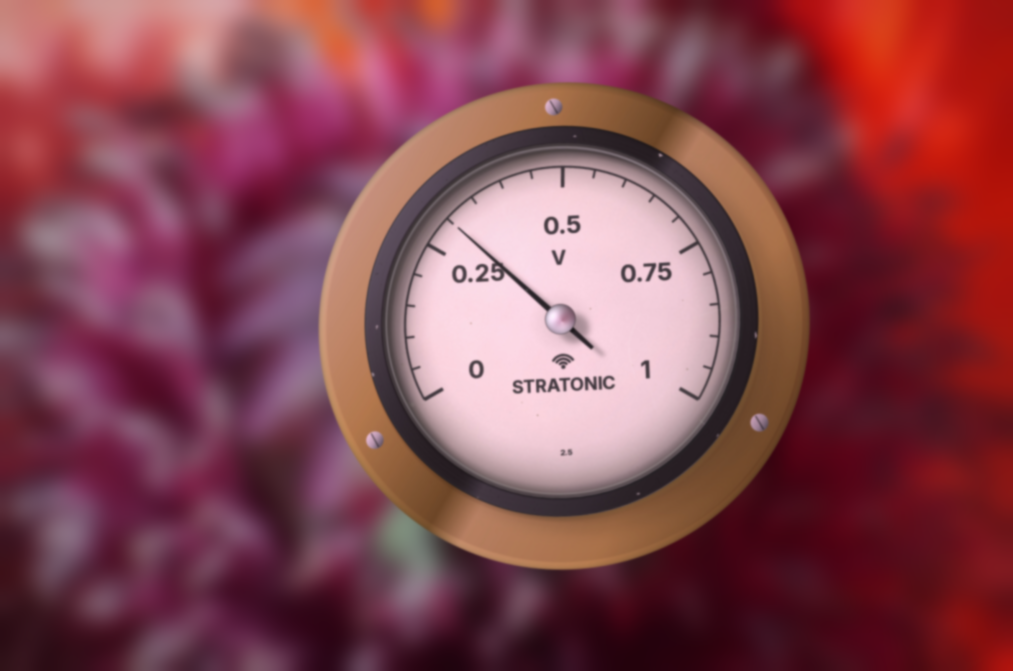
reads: 0.3
